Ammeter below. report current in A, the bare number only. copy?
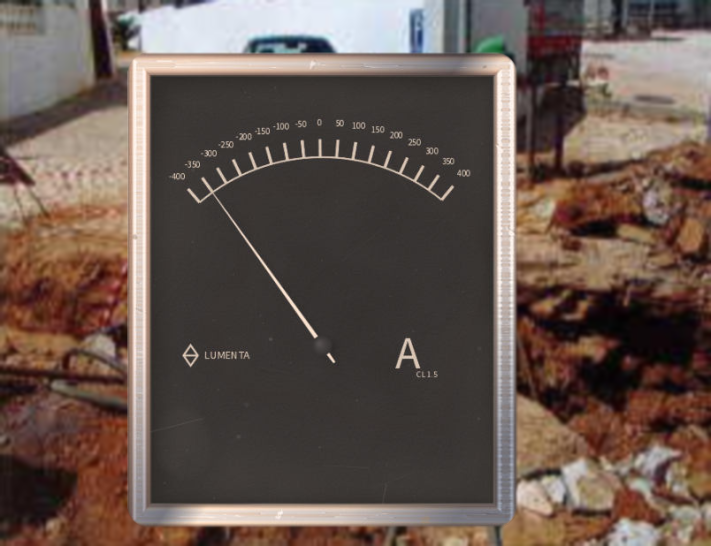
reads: -350
